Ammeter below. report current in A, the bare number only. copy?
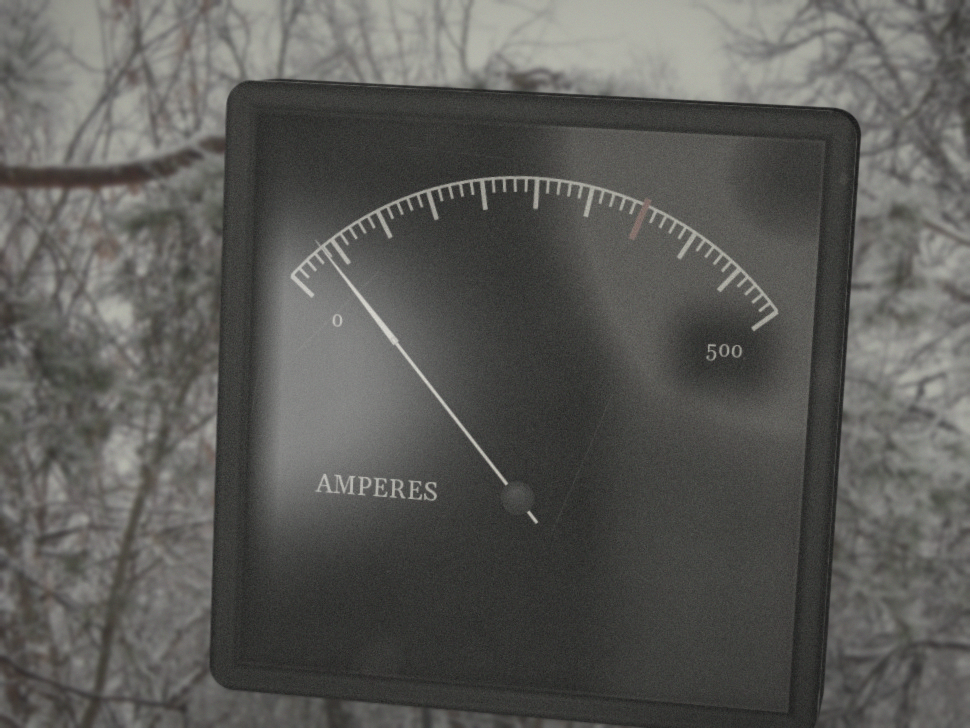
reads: 40
